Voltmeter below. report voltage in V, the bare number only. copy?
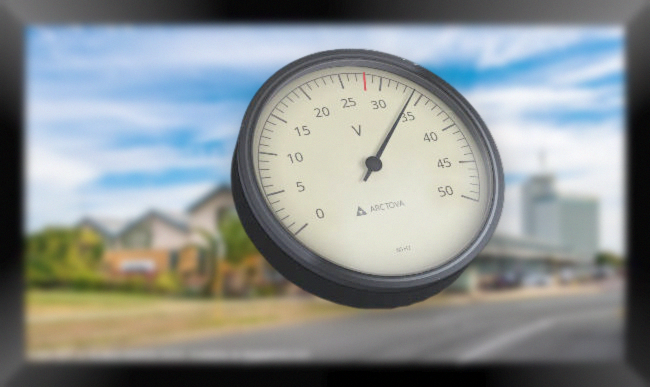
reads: 34
